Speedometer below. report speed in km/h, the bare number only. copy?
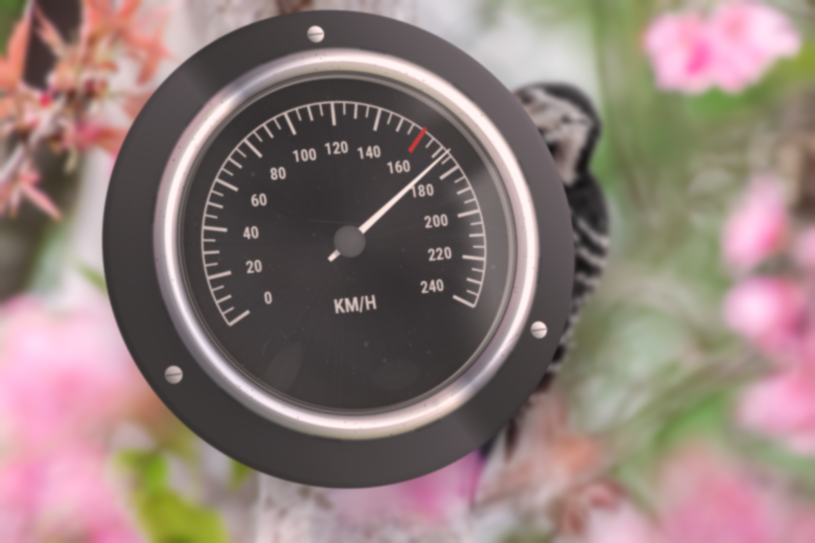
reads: 172.5
